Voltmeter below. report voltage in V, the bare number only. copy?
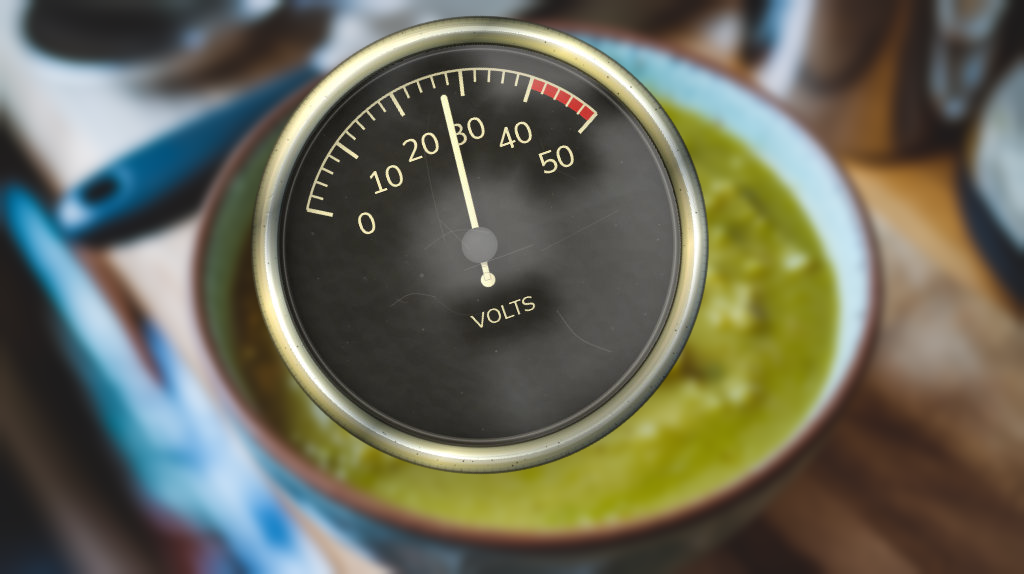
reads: 27
